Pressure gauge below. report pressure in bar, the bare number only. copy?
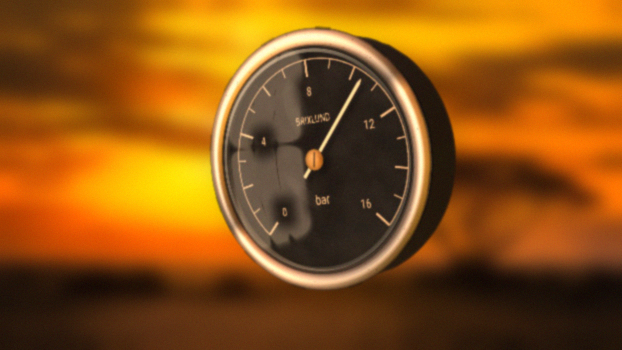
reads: 10.5
